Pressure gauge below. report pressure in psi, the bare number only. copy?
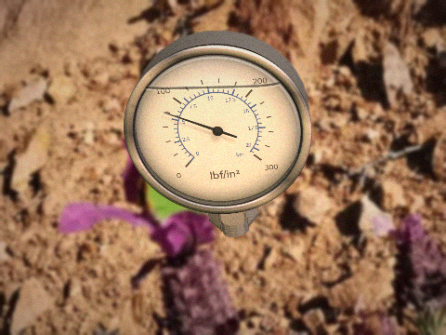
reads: 80
